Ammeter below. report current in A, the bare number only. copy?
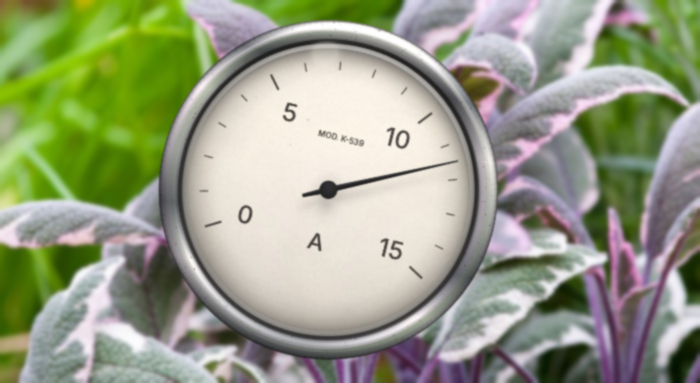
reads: 11.5
